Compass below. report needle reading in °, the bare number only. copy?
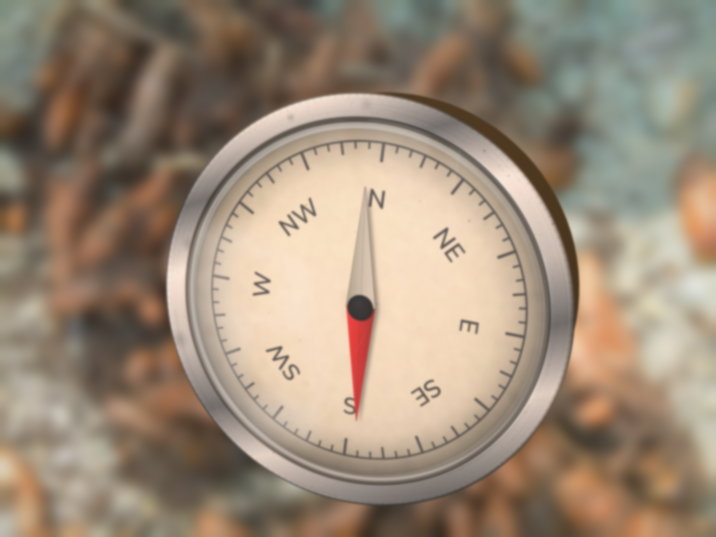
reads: 175
